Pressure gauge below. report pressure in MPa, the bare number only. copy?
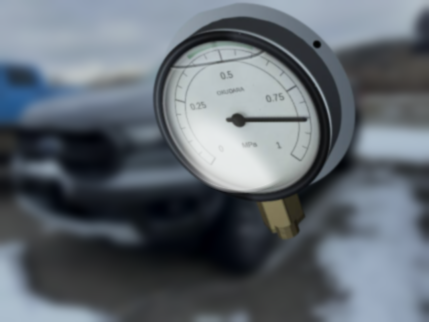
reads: 0.85
